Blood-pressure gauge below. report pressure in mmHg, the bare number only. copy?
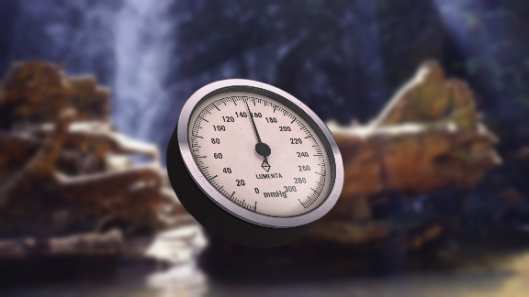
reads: 150
